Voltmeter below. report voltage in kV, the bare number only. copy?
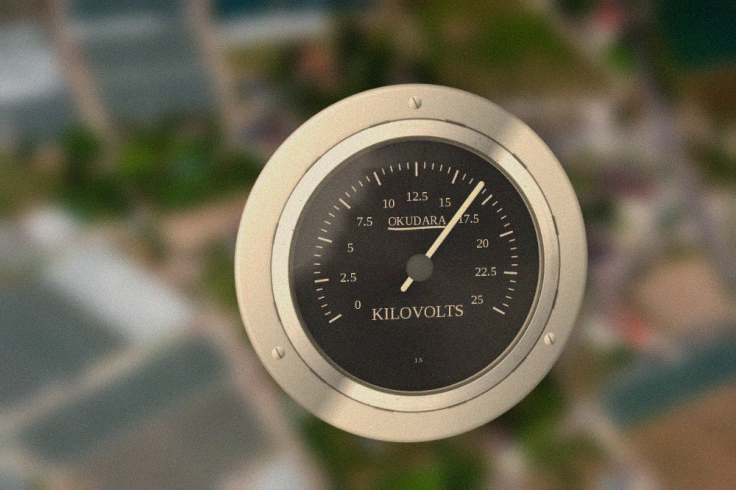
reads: 16.5
